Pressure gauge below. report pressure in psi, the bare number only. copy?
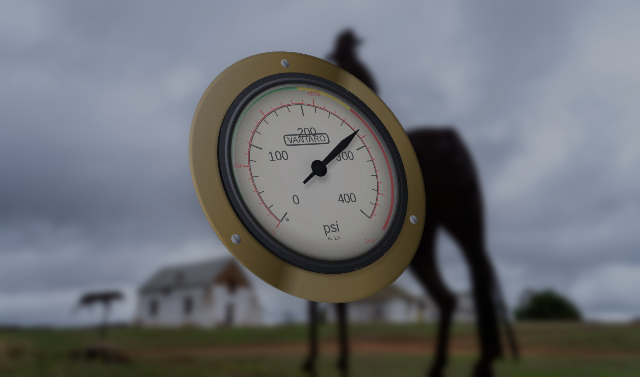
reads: 280
